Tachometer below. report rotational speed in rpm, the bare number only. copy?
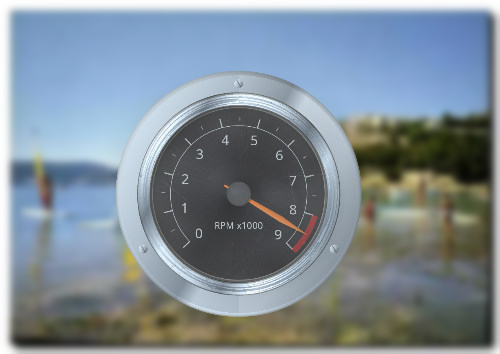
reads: 8500
